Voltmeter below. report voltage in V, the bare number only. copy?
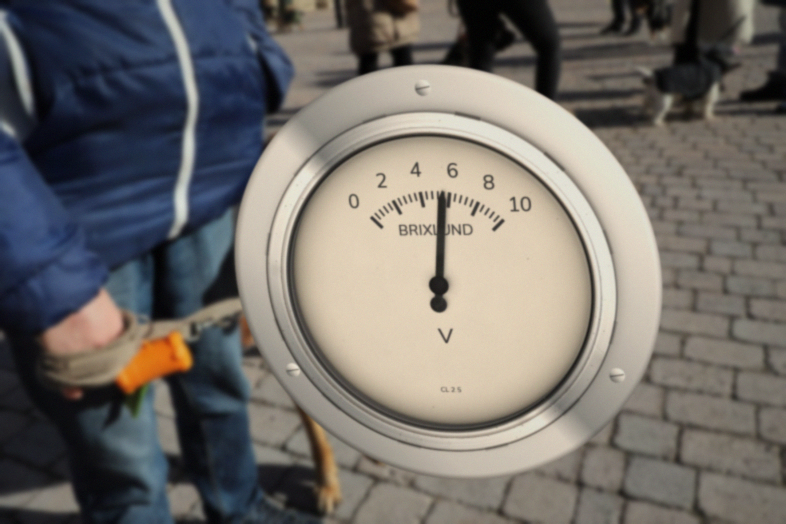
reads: 5.6
